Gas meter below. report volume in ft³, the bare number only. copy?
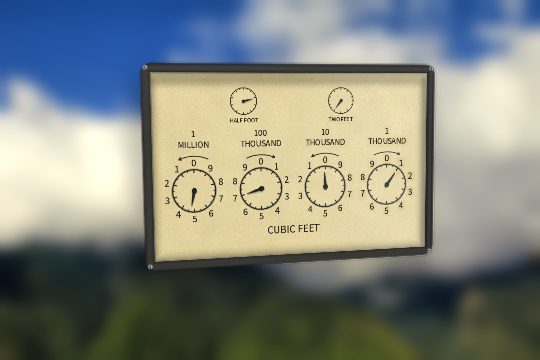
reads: 470100
